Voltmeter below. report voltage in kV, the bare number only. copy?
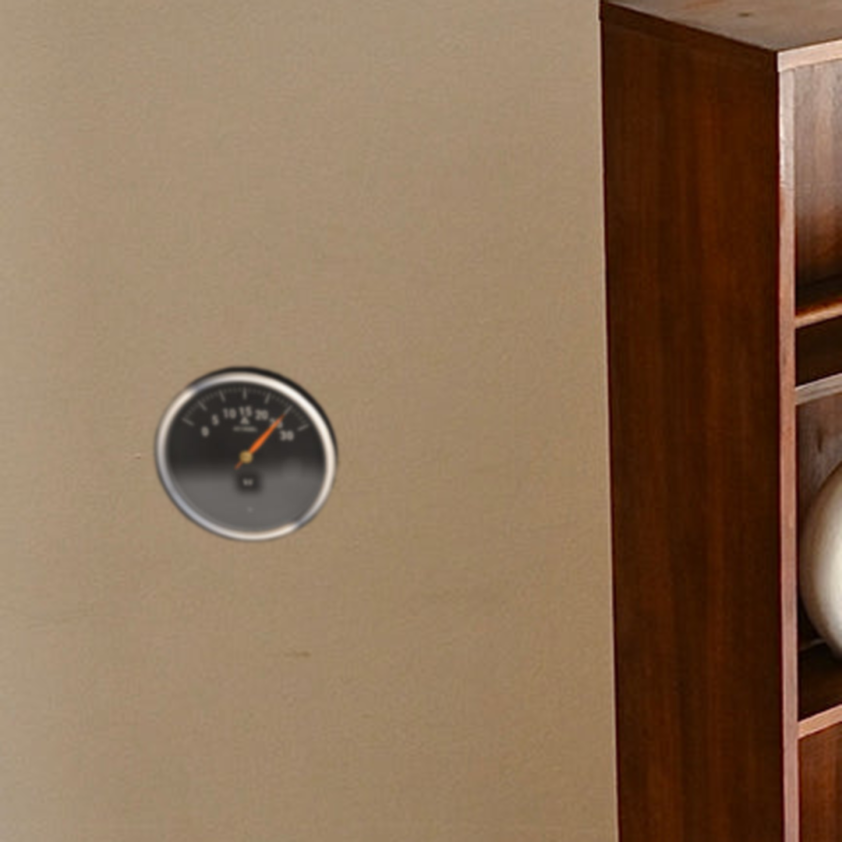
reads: 25
